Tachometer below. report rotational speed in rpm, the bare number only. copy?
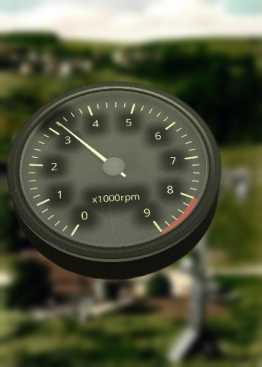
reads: 3200
